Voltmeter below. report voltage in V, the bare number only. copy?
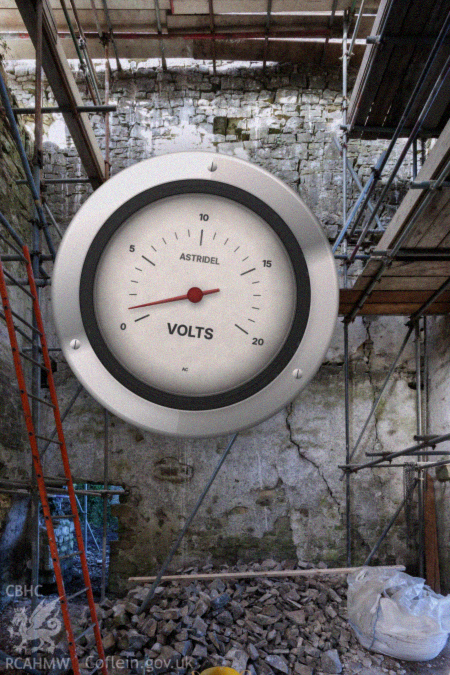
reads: 1
